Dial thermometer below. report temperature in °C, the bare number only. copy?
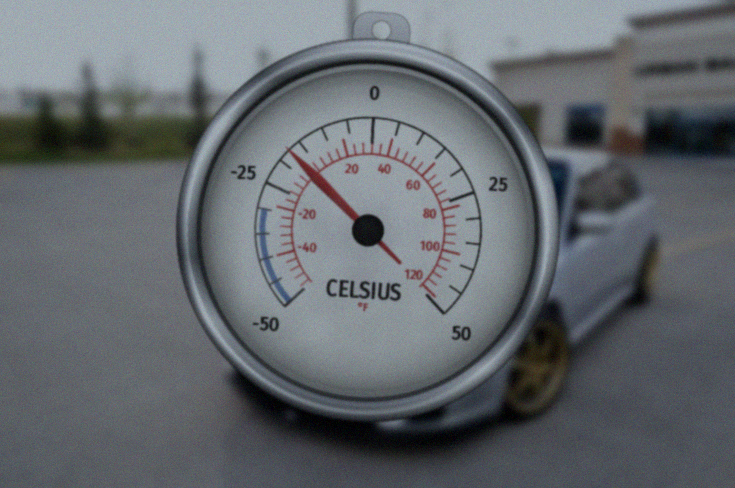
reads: -17.5
